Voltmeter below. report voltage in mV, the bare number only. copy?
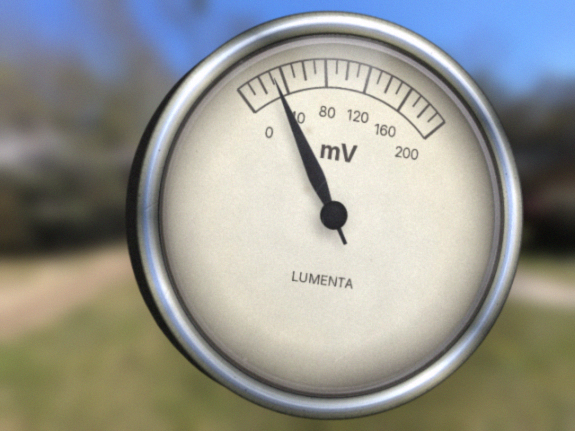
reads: 30
